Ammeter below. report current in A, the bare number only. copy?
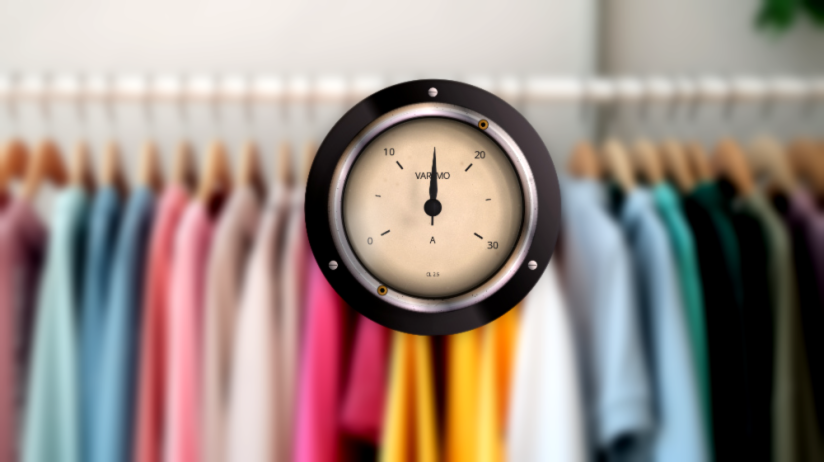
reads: 15
